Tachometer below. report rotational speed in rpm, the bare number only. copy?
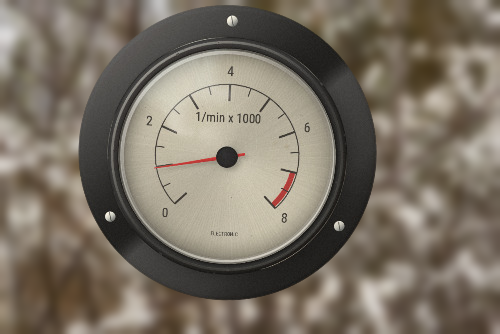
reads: 1000
